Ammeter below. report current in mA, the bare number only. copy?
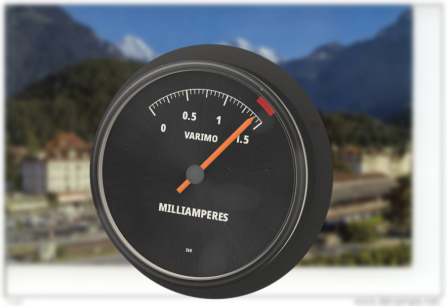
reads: 1.4
